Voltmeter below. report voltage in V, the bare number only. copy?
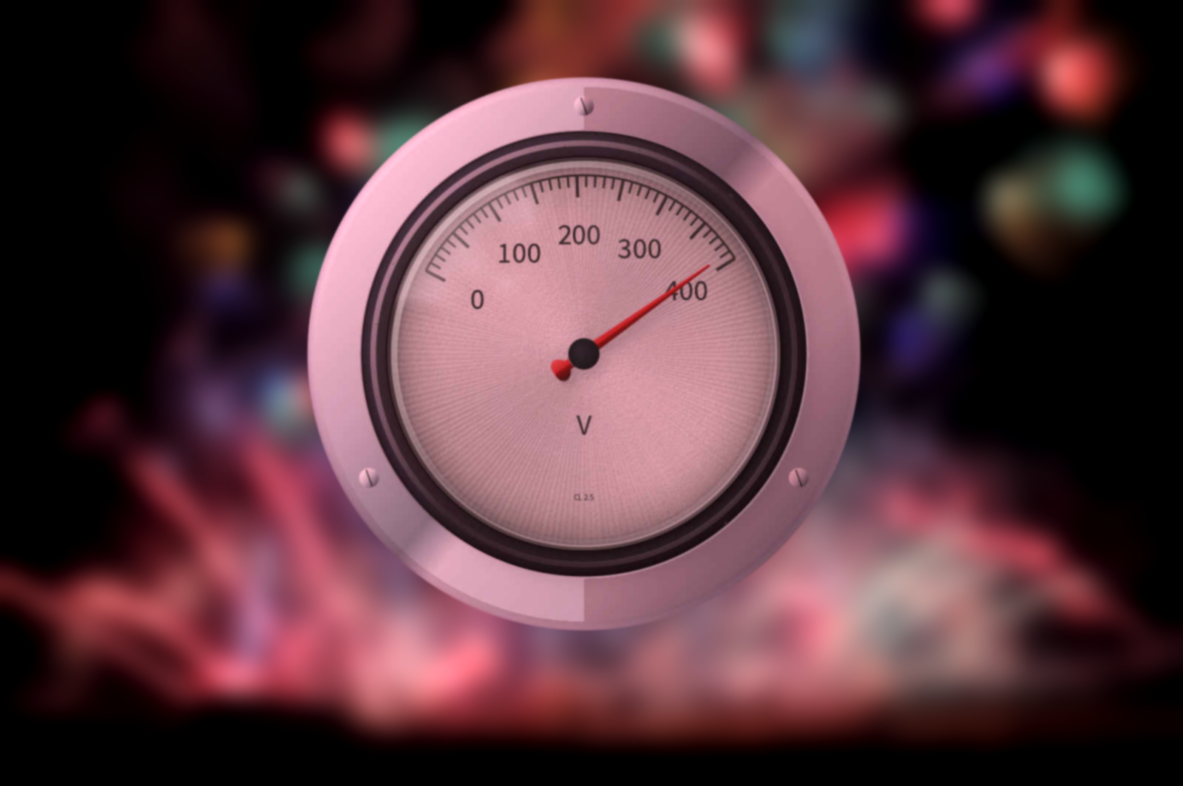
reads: 390
